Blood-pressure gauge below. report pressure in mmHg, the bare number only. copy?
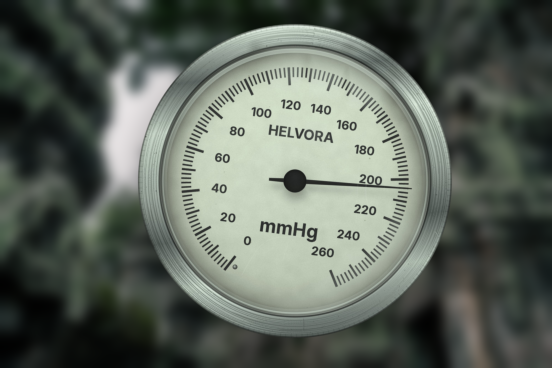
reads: 204
